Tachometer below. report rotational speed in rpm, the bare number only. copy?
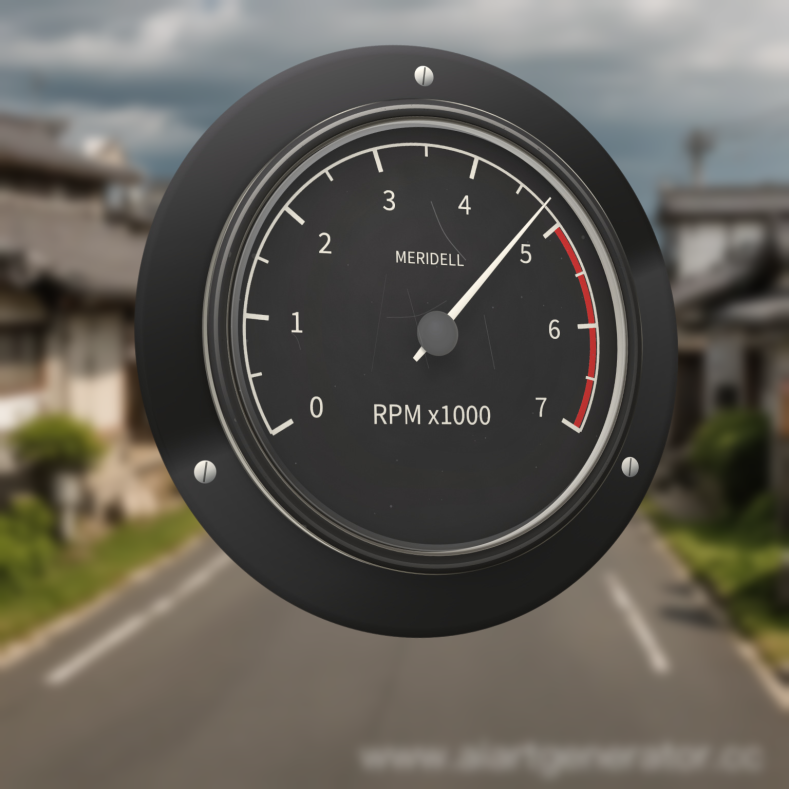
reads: 4750
